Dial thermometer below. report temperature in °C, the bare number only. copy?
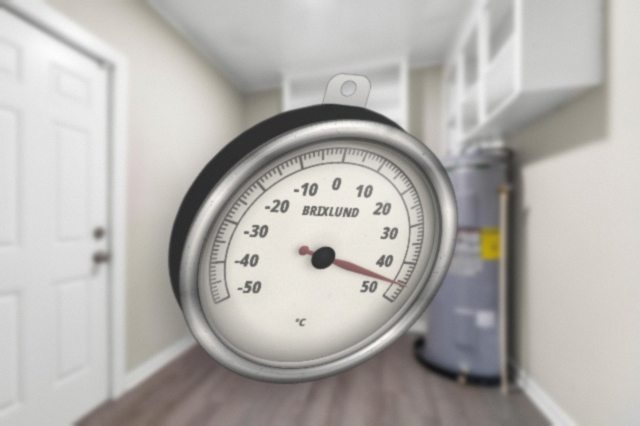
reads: 45
